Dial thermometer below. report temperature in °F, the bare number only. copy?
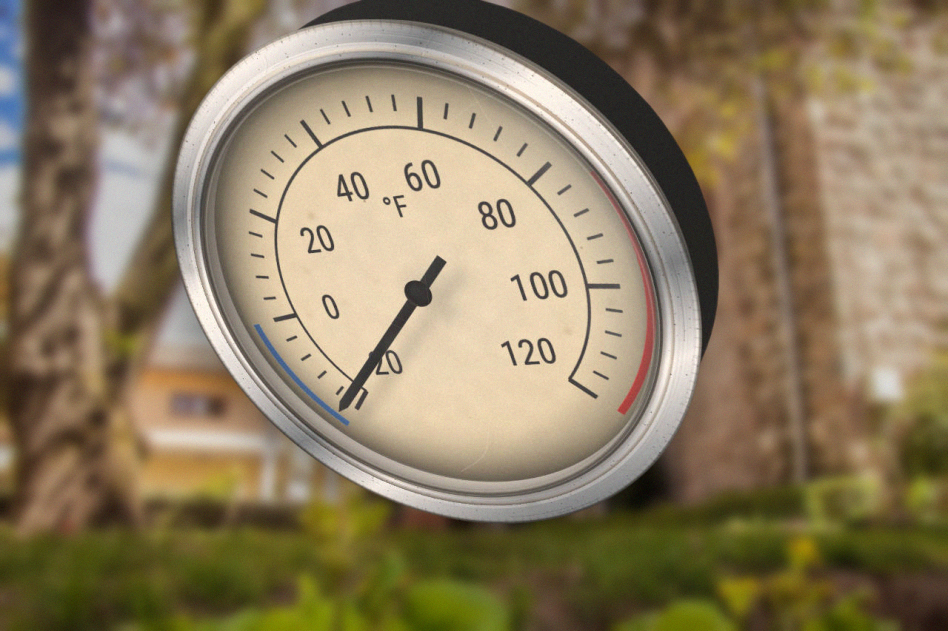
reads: -18
